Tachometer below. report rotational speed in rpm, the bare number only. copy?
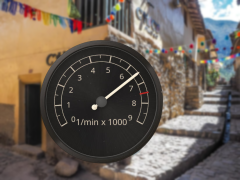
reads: 6500
